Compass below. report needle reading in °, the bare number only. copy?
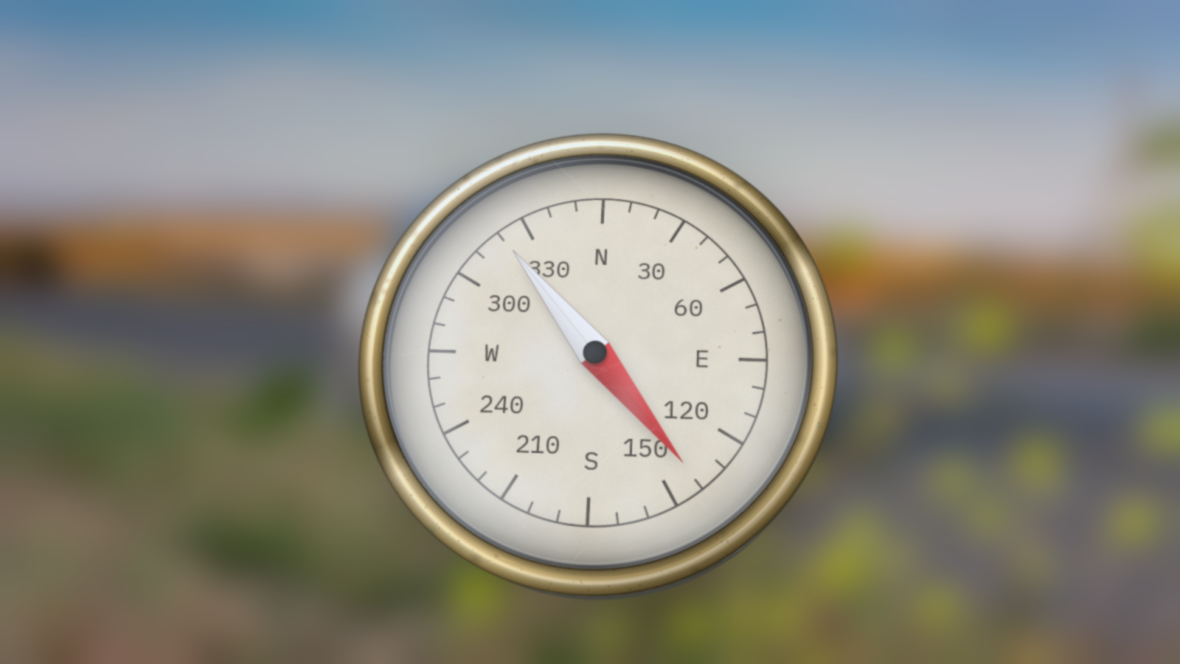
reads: 140
